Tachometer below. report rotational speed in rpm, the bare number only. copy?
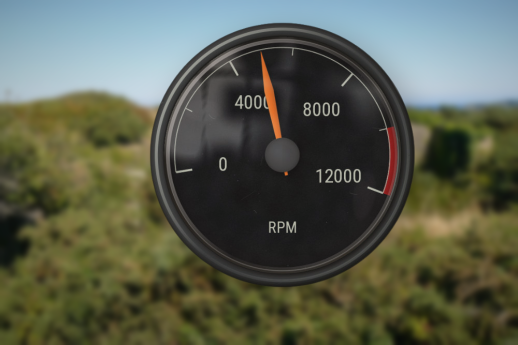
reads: 5000
